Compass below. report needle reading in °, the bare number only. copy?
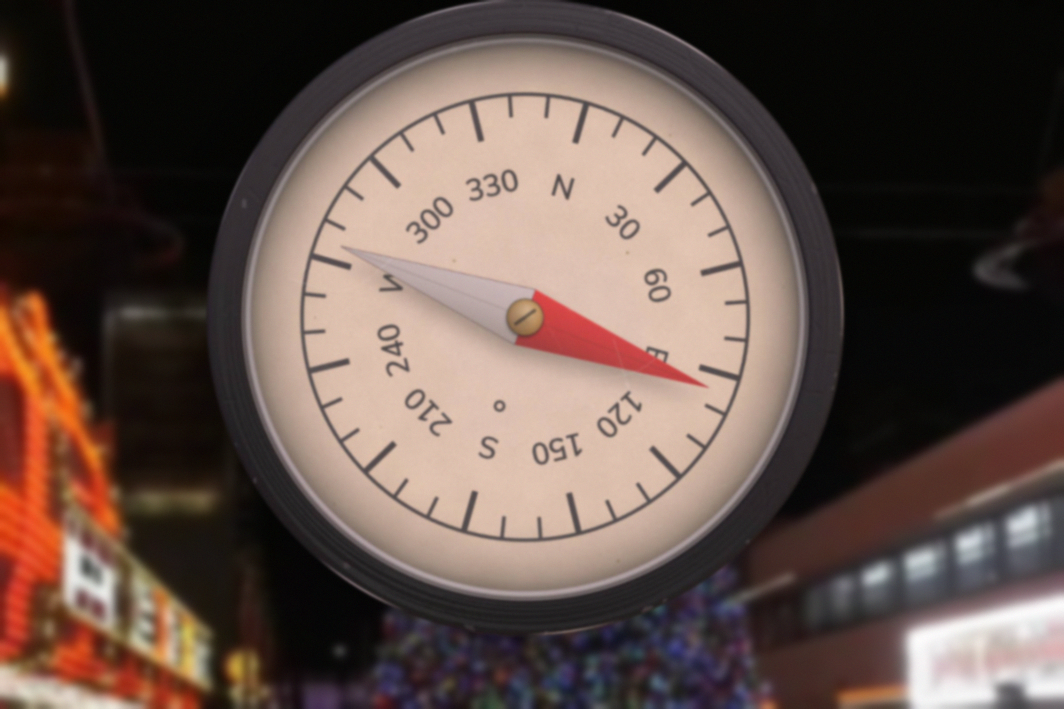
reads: 95
